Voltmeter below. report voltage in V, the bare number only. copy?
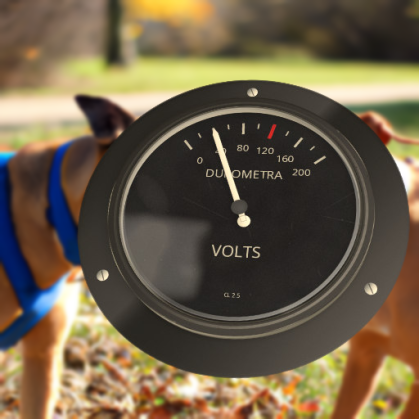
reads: 40
